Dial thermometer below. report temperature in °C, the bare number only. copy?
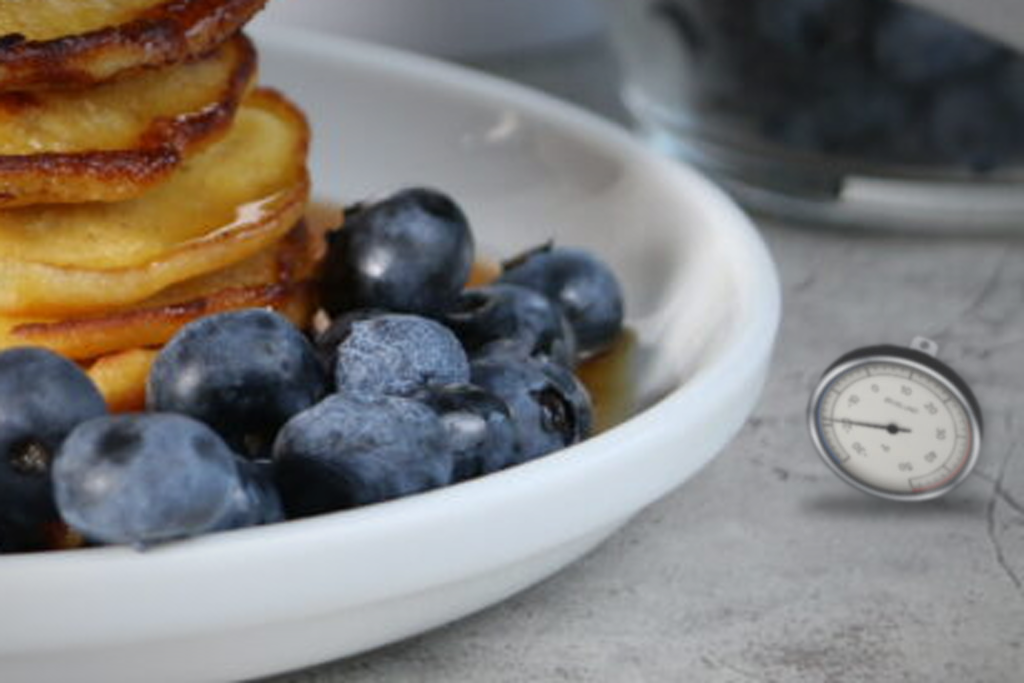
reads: -18
